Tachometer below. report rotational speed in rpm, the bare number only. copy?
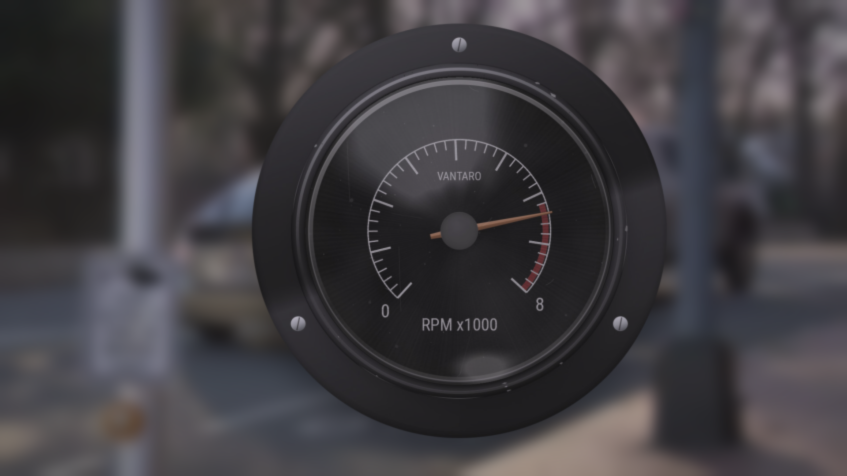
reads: 6400
